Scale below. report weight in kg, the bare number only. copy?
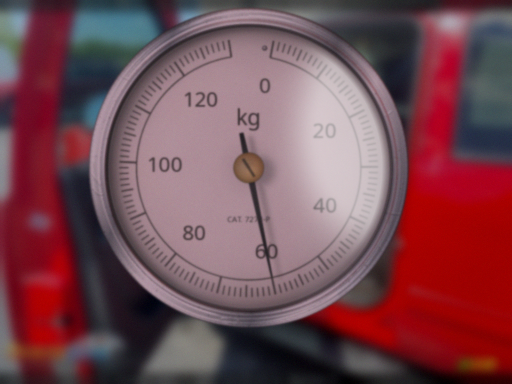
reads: 60
